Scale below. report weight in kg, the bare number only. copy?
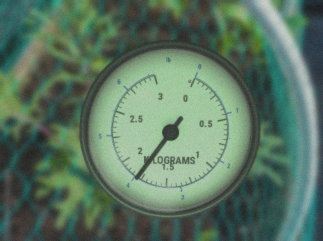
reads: 1.8
